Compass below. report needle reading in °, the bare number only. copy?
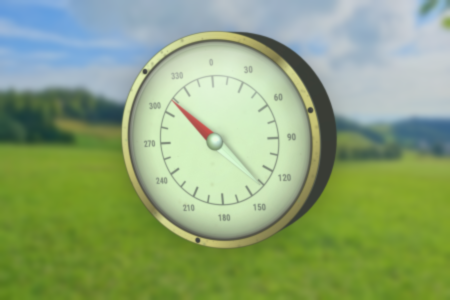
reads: 315
